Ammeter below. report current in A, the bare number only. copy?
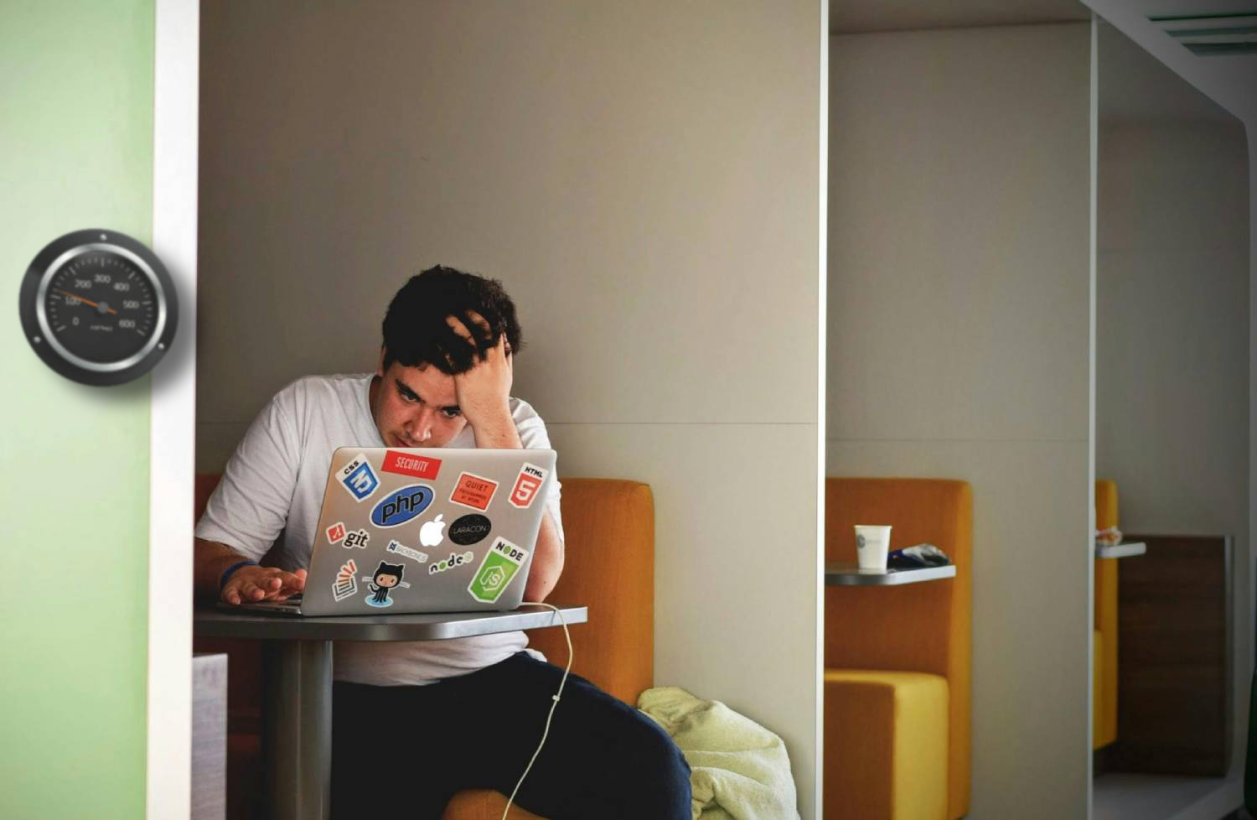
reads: 120
